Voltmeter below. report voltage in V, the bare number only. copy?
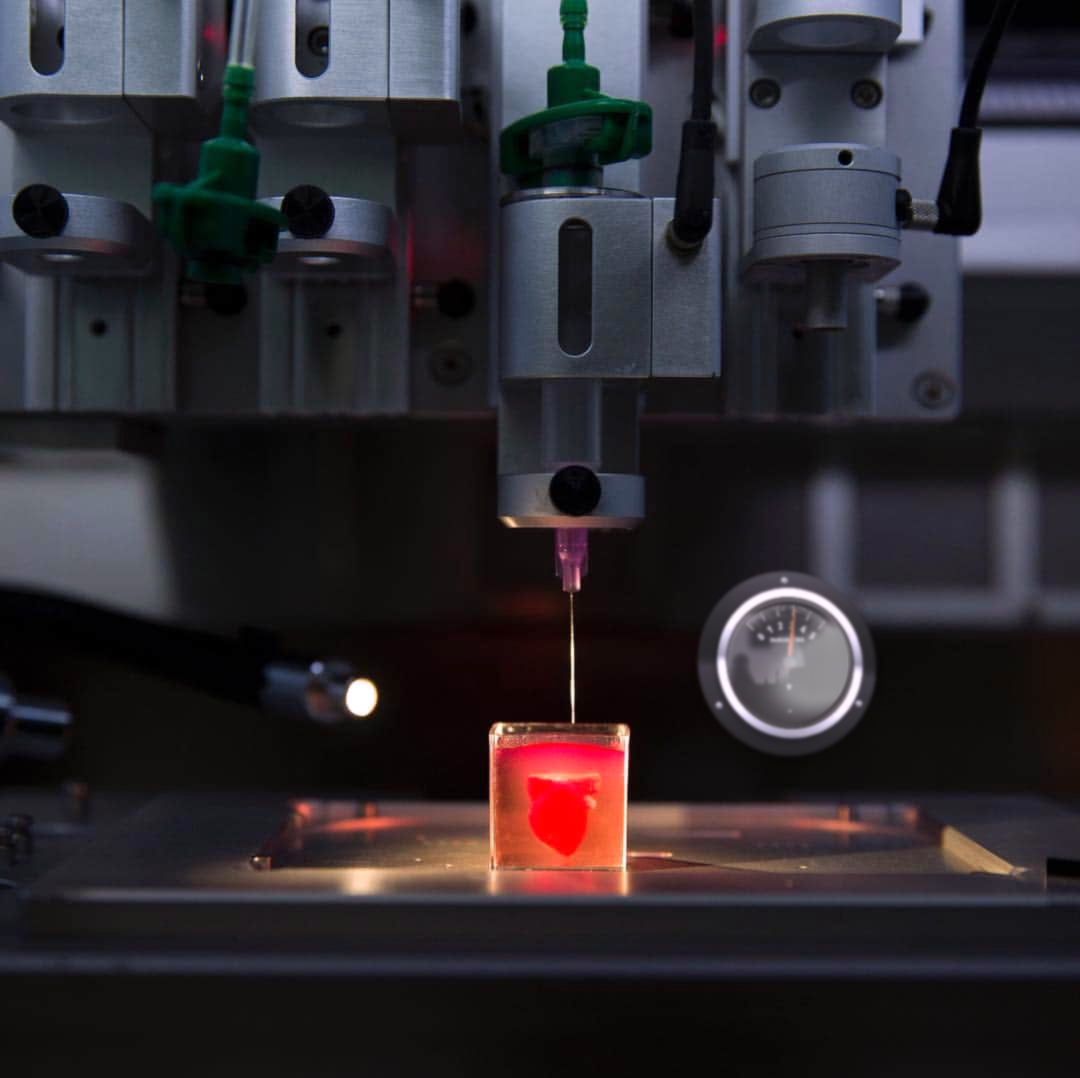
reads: 3
